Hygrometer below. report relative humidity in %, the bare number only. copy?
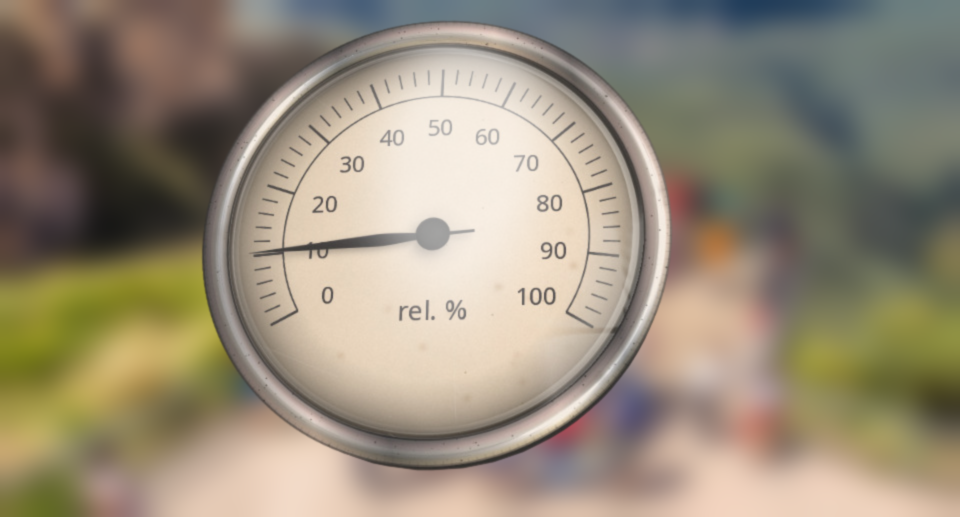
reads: 10
